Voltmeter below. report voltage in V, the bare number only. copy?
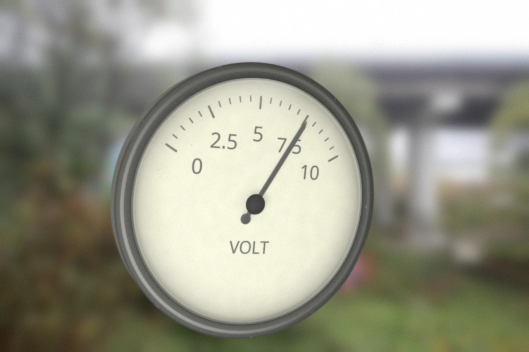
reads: 7.5
